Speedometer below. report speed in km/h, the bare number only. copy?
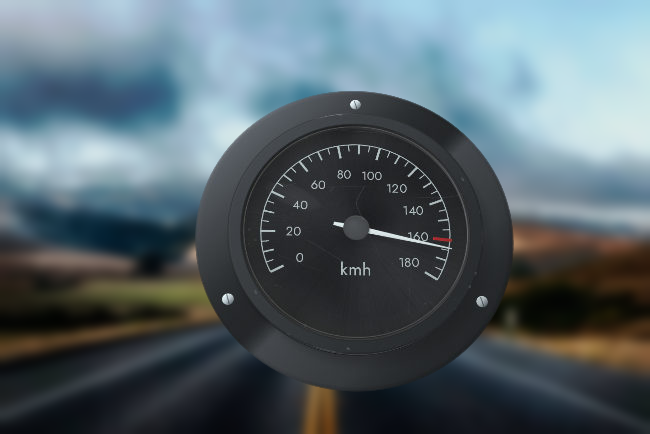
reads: 165
